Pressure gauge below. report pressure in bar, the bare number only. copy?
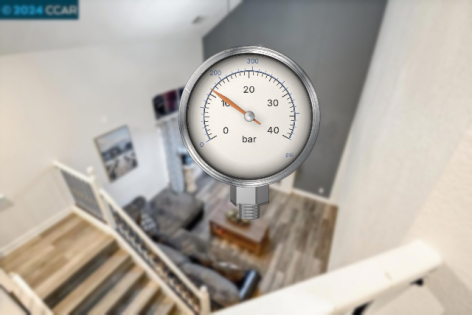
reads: 11
